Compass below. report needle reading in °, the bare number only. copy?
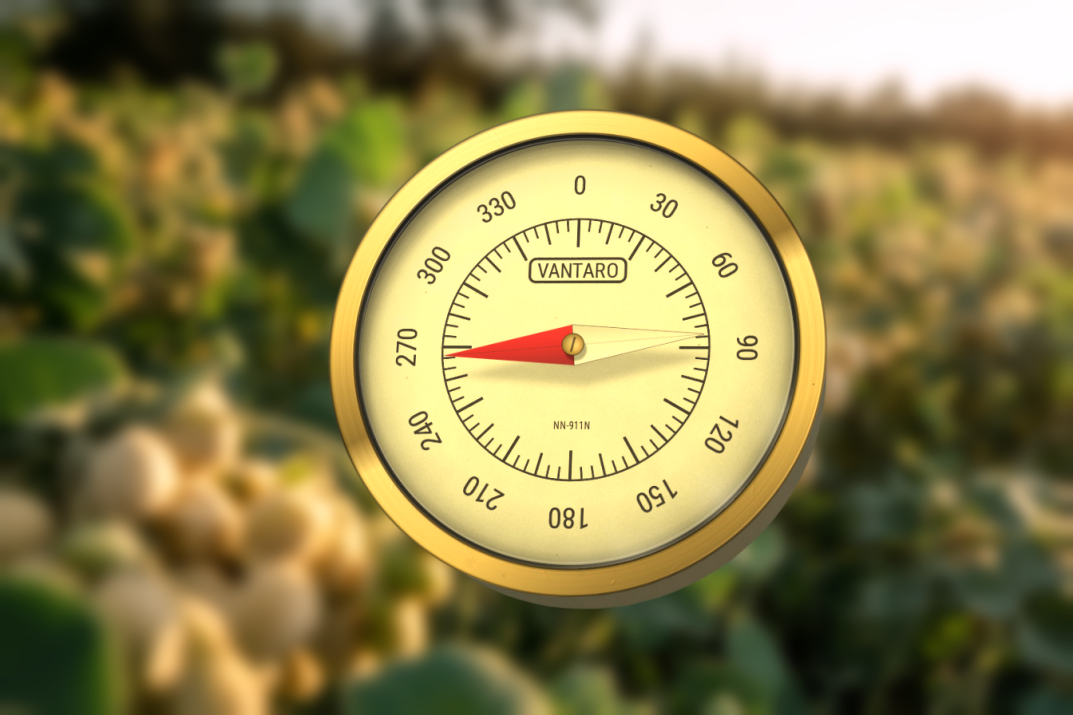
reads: 265
